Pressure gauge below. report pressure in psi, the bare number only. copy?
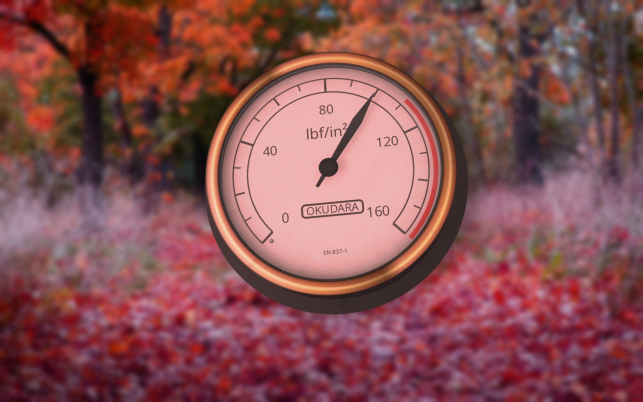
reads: 100
